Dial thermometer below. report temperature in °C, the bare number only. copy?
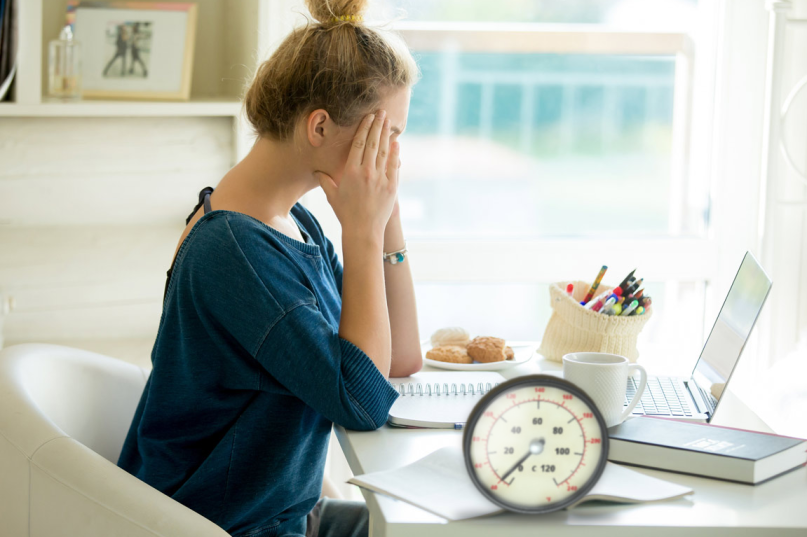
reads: 5
